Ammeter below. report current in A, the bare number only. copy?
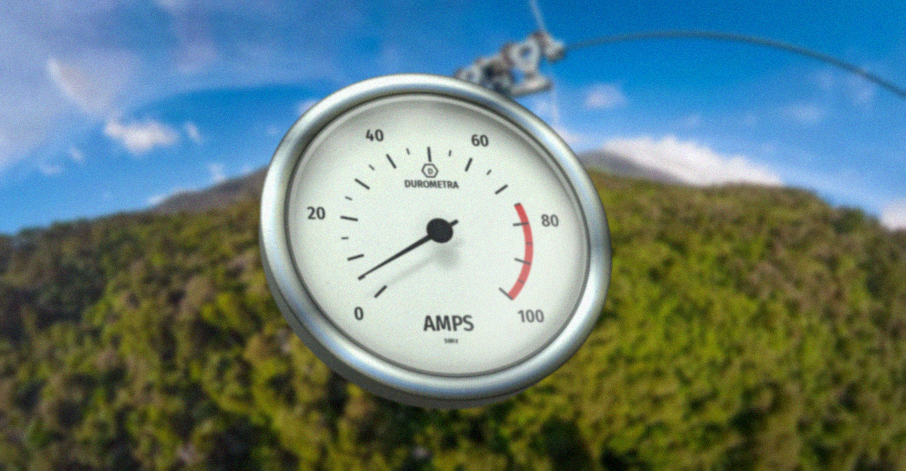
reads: 5
